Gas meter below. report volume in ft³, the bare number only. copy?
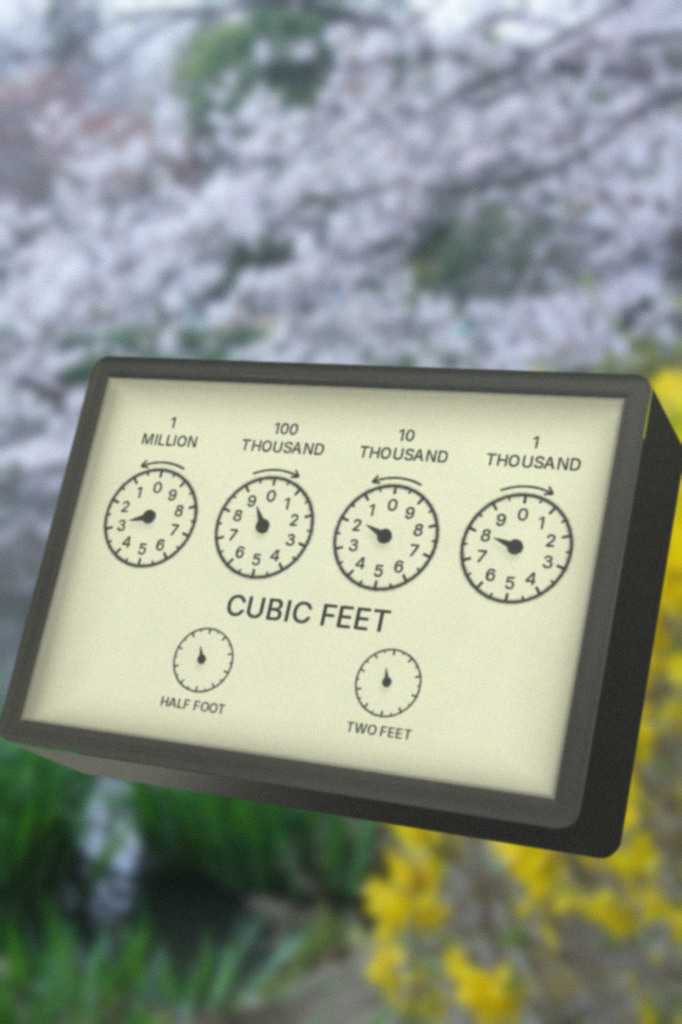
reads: 291800
